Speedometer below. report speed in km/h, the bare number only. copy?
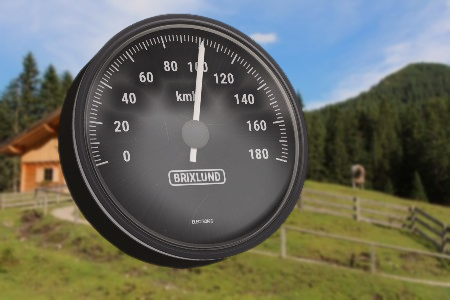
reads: 100
